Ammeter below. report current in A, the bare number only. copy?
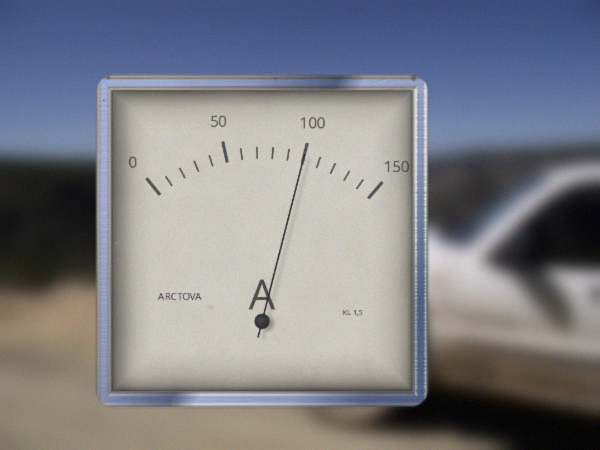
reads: 100
